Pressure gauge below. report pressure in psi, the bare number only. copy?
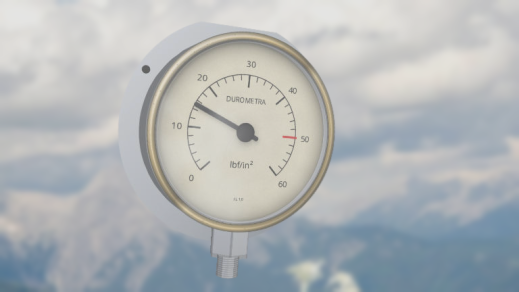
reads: 15
